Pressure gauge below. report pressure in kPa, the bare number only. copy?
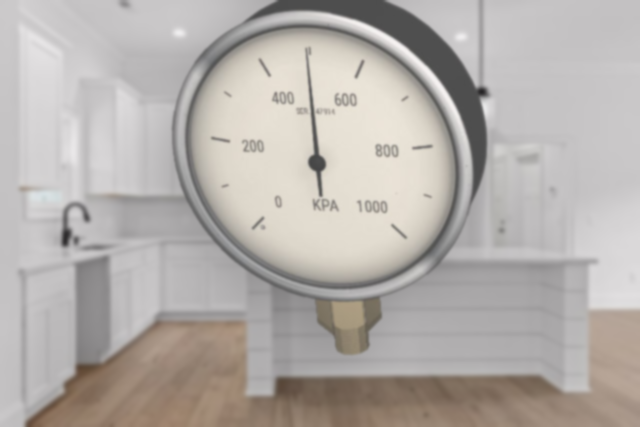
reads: 500
